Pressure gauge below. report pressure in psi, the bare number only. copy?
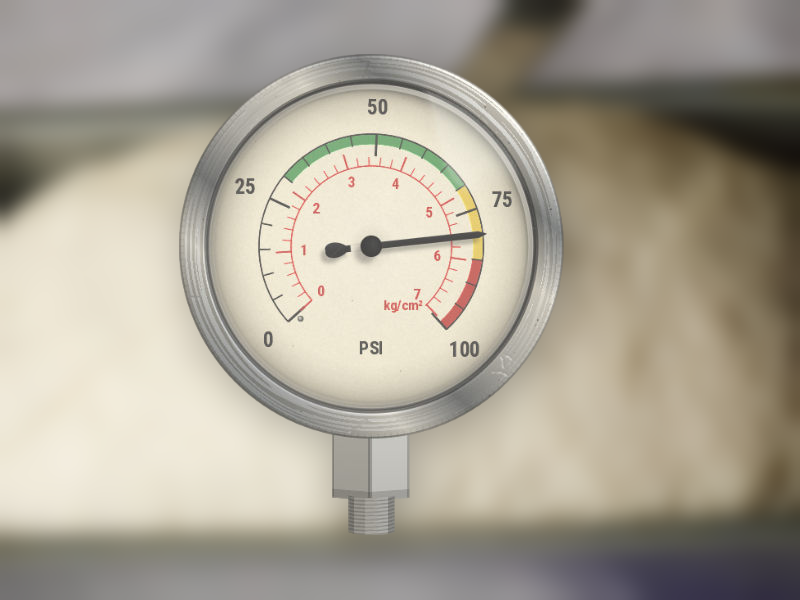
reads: 80
